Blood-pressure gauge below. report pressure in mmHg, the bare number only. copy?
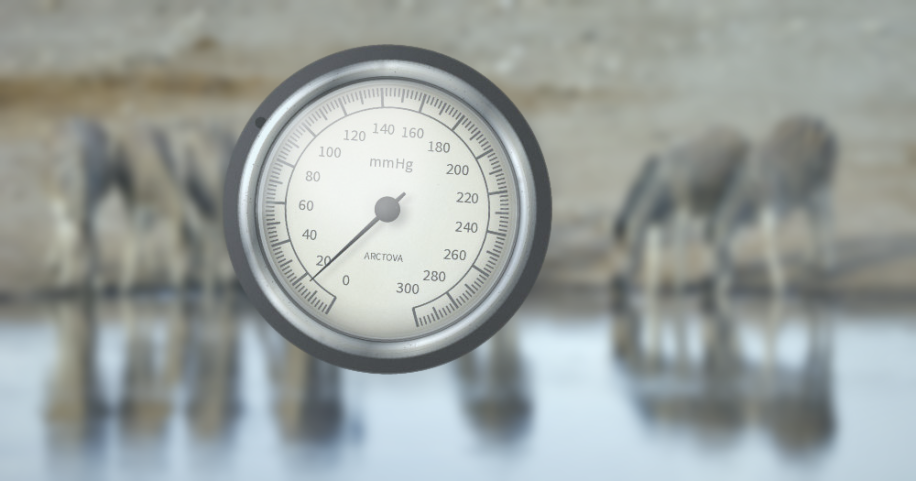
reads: 16
